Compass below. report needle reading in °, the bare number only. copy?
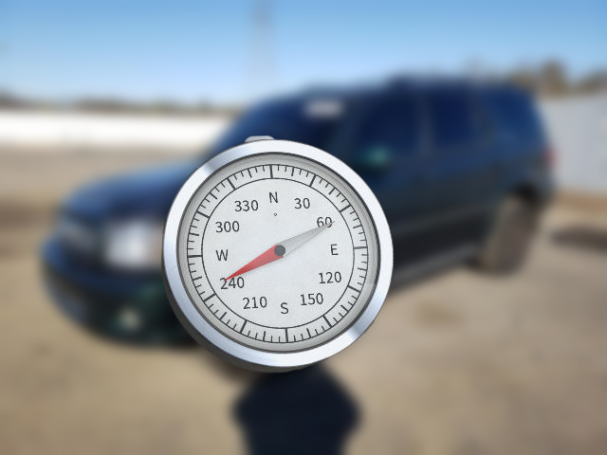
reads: 245
